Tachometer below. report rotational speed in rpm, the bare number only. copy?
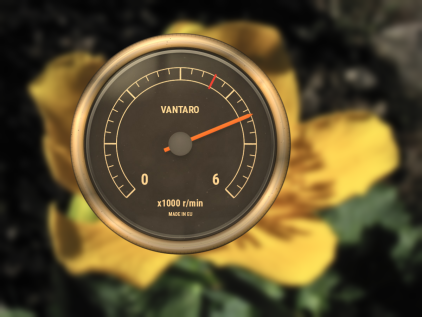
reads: 4500
